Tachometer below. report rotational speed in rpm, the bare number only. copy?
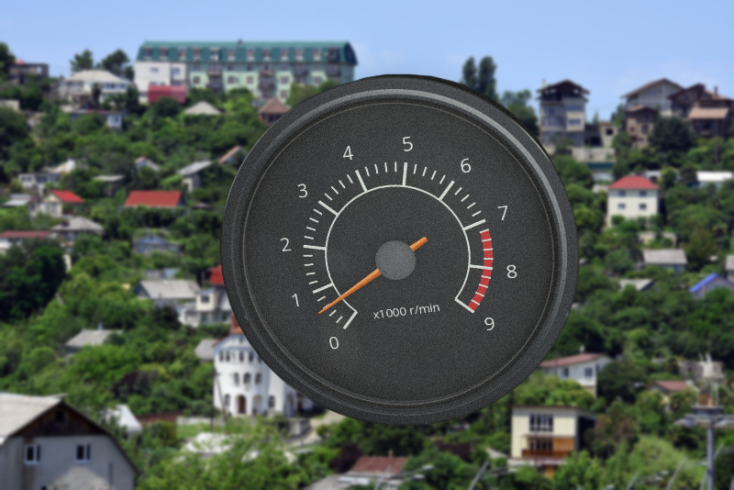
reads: 600
